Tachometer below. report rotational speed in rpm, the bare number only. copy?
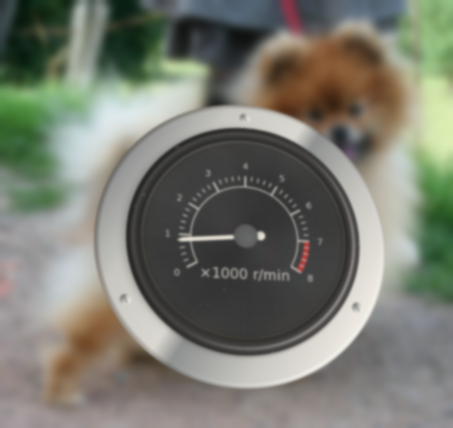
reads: 800
